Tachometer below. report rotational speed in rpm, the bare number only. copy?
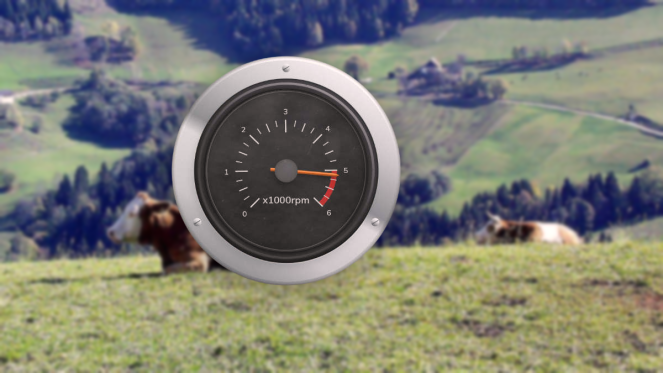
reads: 5125
